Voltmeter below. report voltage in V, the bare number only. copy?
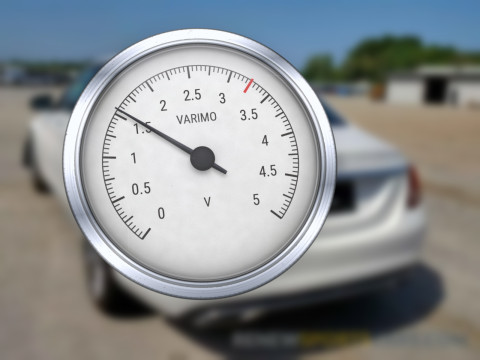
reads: 1.55
